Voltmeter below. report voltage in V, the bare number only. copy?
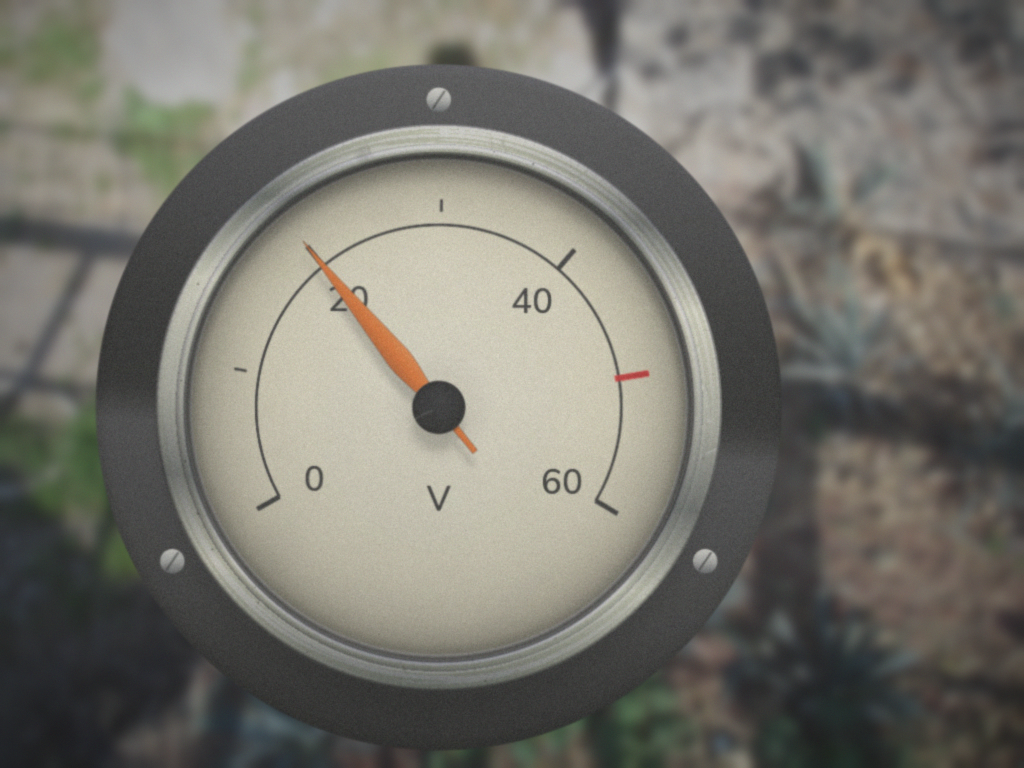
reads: 20
